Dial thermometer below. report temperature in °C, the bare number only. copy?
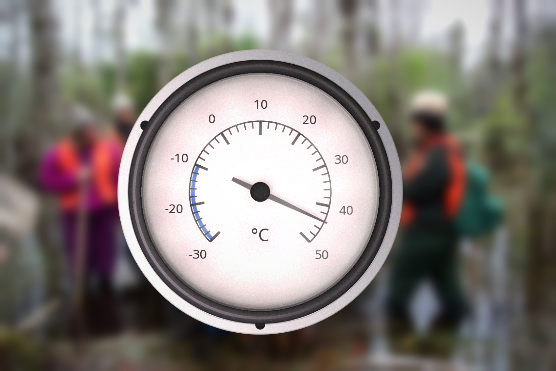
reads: 44
